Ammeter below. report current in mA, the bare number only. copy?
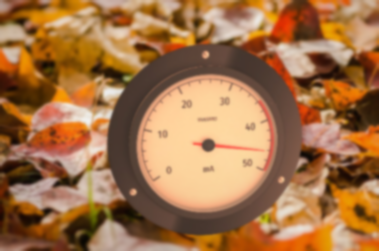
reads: 46
